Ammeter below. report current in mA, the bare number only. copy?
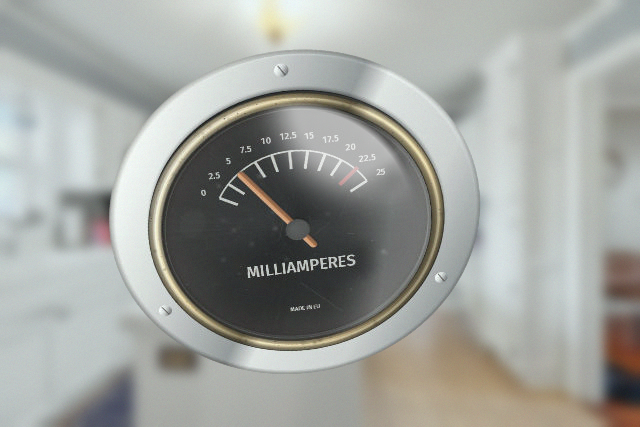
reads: 5
